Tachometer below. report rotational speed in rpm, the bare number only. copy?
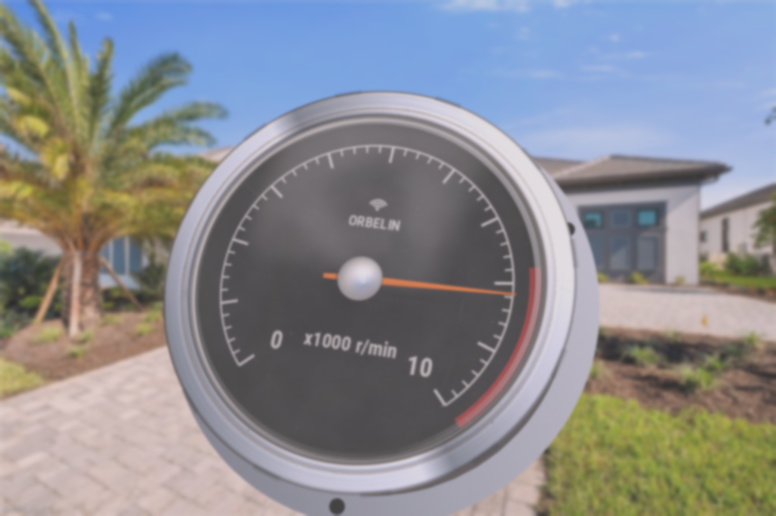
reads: 8200
